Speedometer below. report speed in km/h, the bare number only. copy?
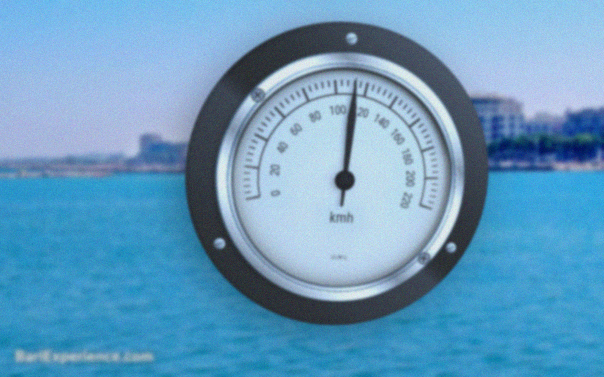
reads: 112
